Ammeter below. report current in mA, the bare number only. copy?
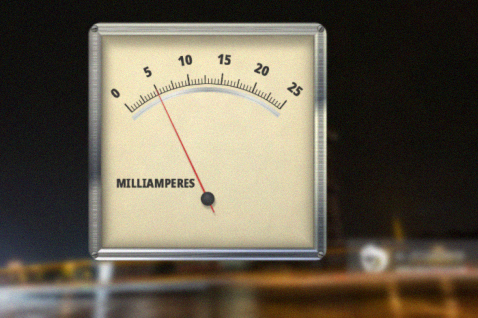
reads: 5
